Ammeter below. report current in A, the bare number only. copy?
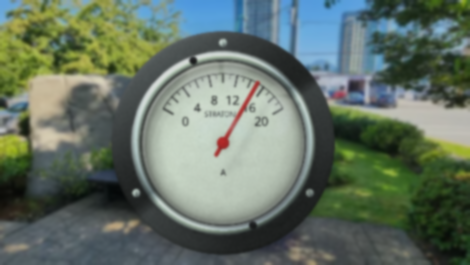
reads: 15
